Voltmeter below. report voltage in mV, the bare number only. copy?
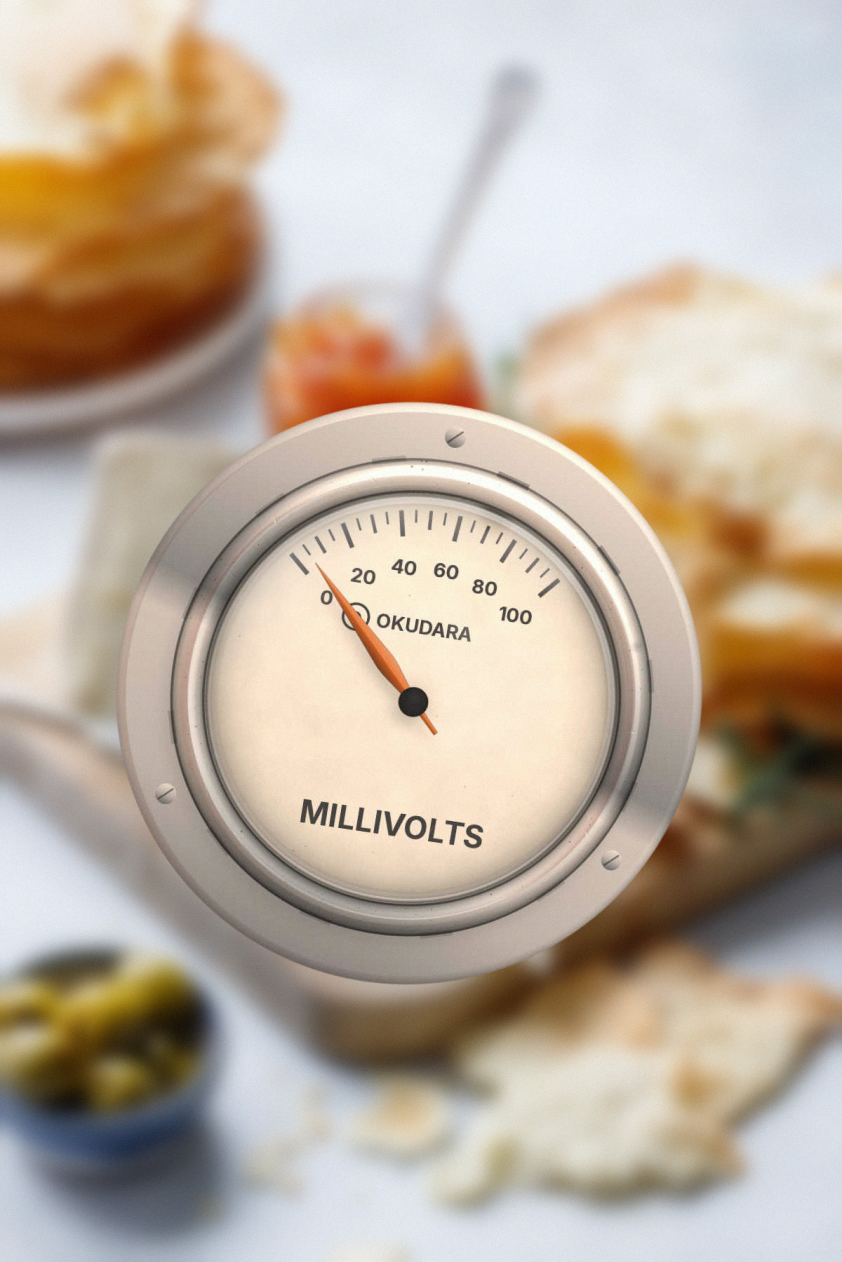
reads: 5
